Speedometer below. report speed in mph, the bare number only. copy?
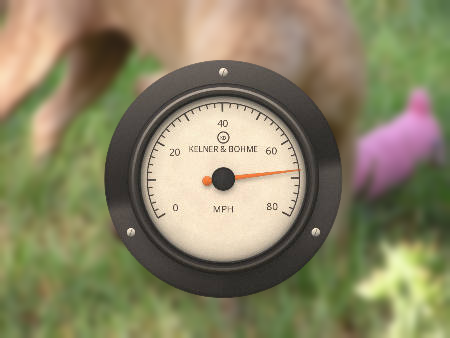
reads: 68
